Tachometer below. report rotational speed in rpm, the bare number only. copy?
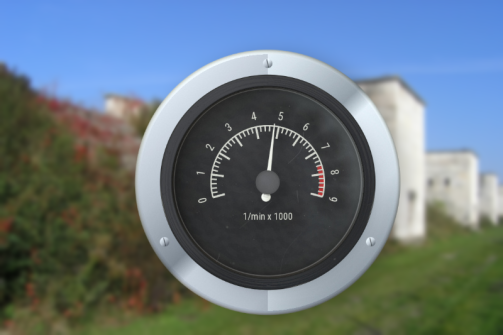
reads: 4800
